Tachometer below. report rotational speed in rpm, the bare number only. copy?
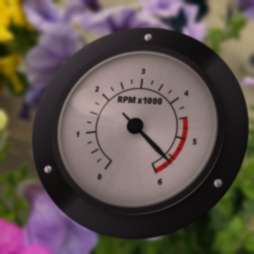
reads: 5625
